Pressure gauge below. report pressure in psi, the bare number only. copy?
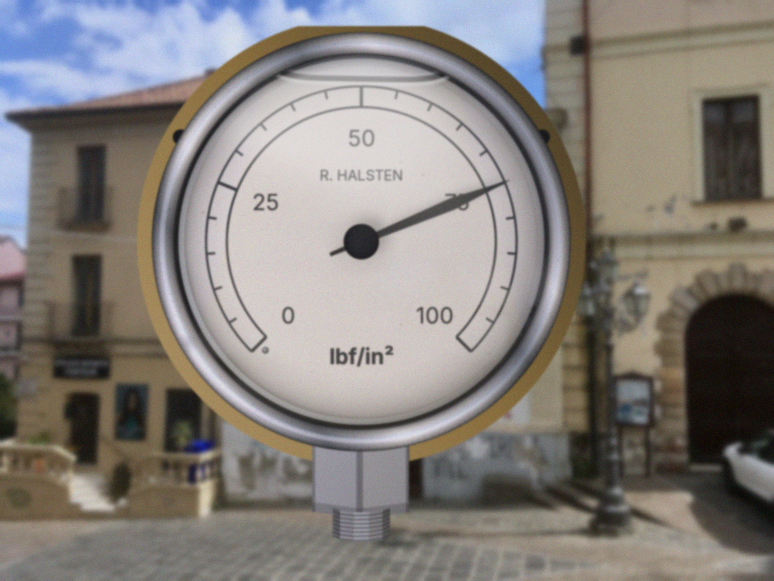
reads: 75
